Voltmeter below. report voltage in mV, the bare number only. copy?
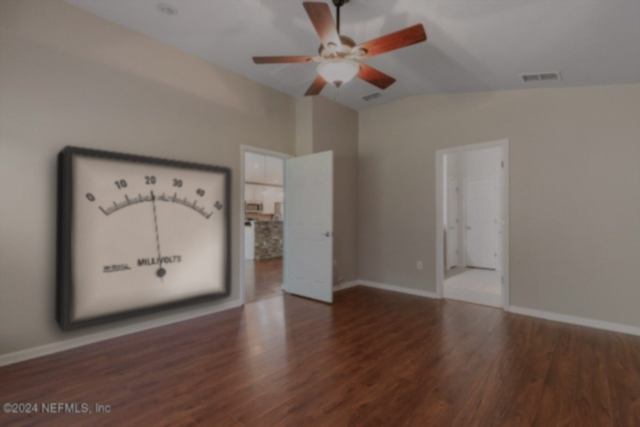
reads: 20
